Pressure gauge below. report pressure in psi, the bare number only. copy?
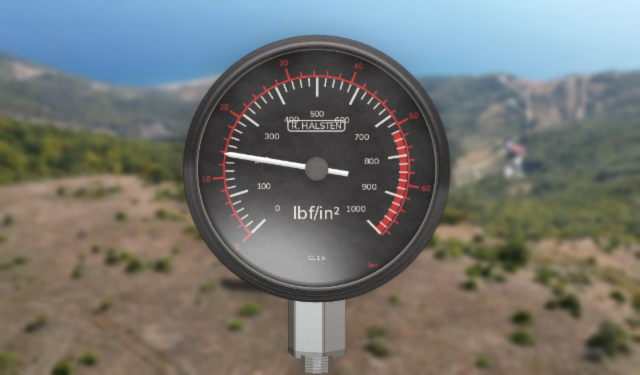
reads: 200
